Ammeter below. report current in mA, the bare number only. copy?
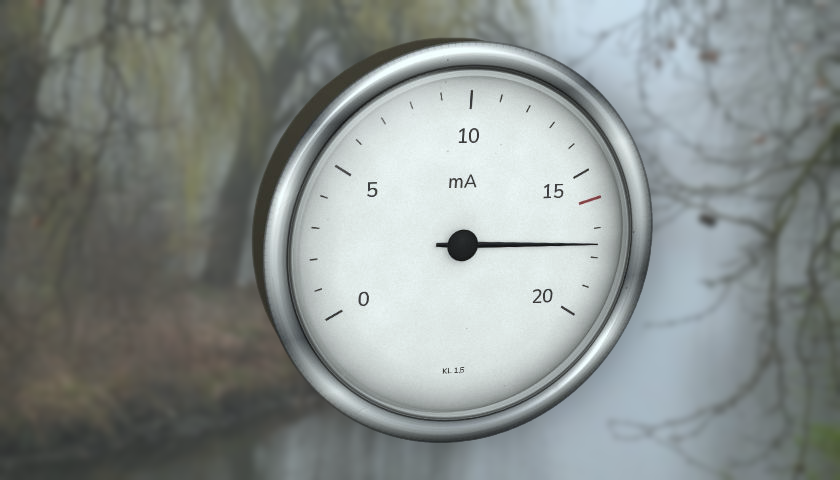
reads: 17.5
